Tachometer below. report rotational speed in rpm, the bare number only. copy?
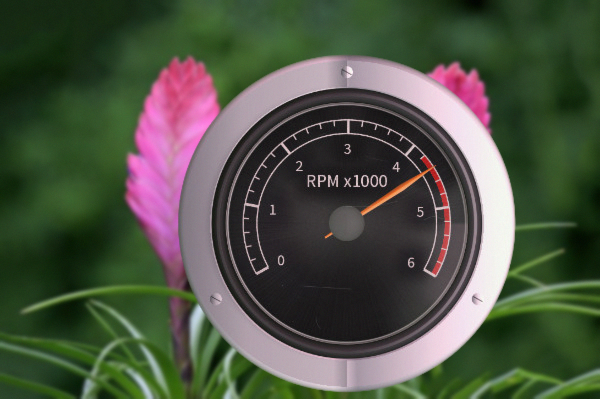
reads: 4400
